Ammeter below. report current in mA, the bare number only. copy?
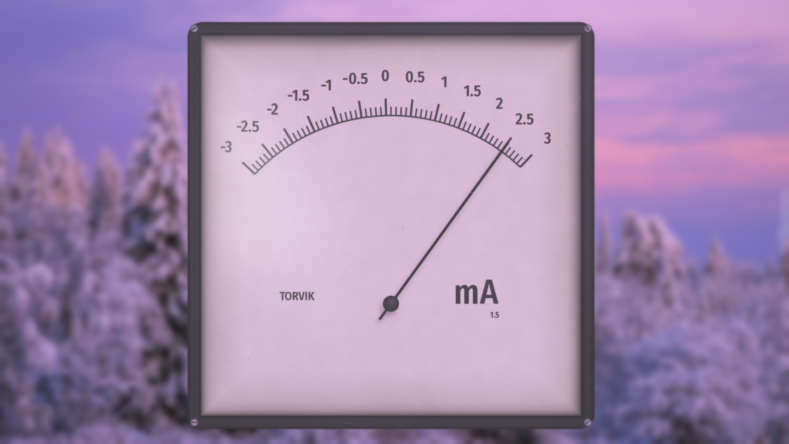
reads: 2.5
